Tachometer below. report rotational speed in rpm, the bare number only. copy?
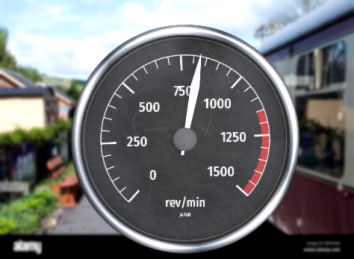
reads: 825
